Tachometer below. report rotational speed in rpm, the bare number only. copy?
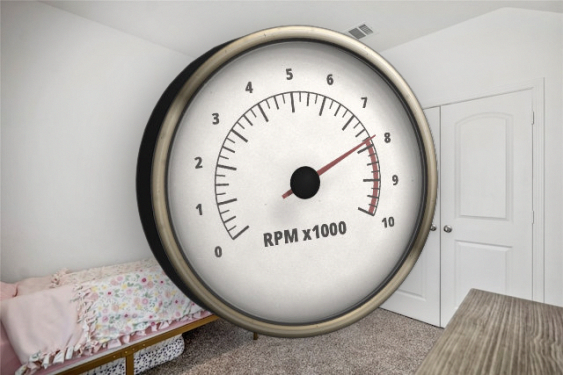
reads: 7750
